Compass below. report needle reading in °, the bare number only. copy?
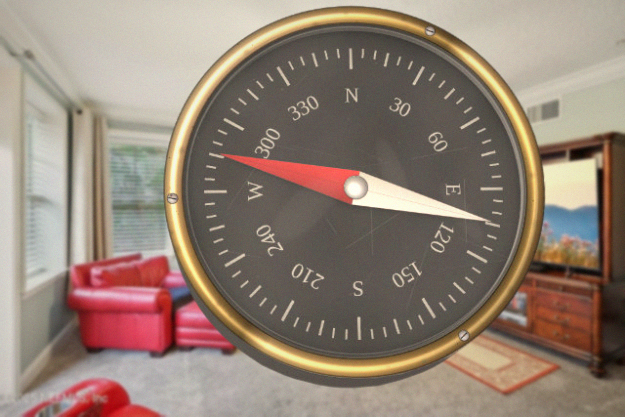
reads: 285
